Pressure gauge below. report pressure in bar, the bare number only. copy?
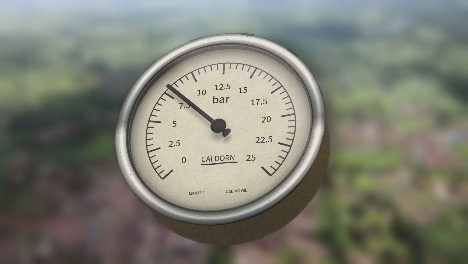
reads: 8
